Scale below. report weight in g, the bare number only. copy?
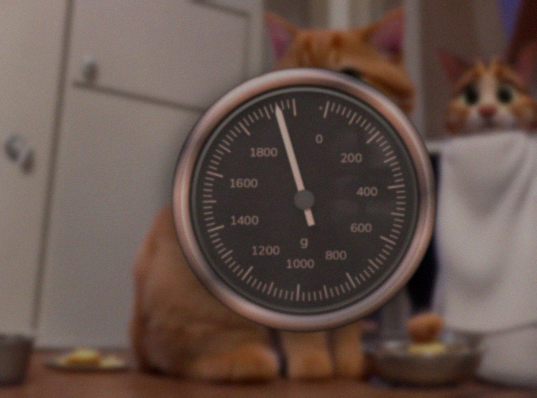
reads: 1940
